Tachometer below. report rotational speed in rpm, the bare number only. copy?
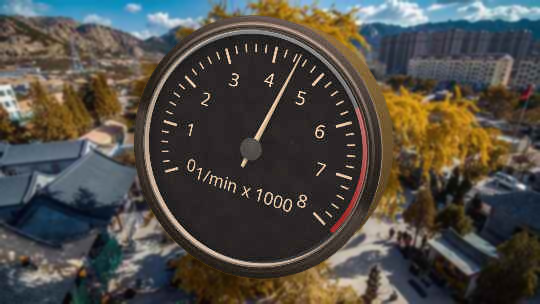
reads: 4500
